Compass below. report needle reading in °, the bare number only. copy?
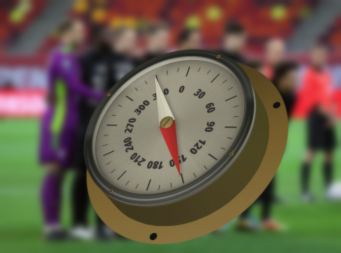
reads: 150
